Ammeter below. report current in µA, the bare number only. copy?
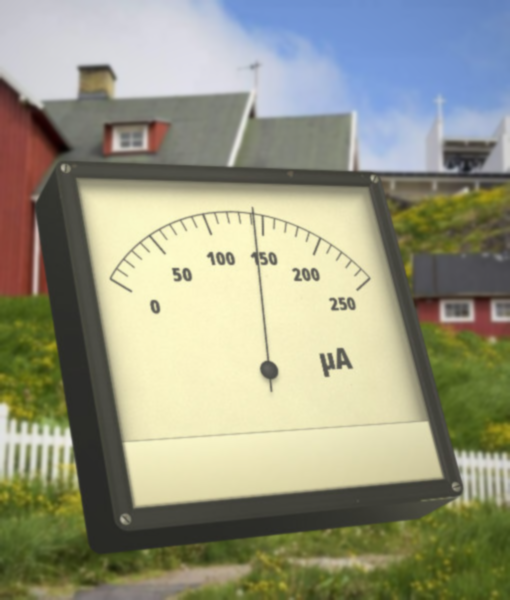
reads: 140
